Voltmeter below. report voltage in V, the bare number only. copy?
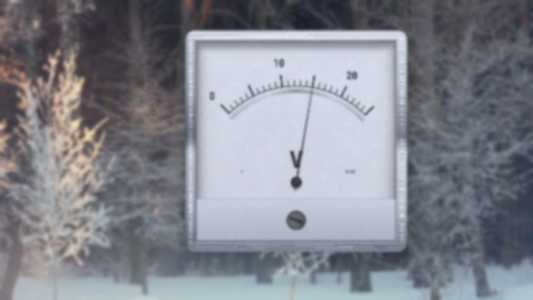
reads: 15
